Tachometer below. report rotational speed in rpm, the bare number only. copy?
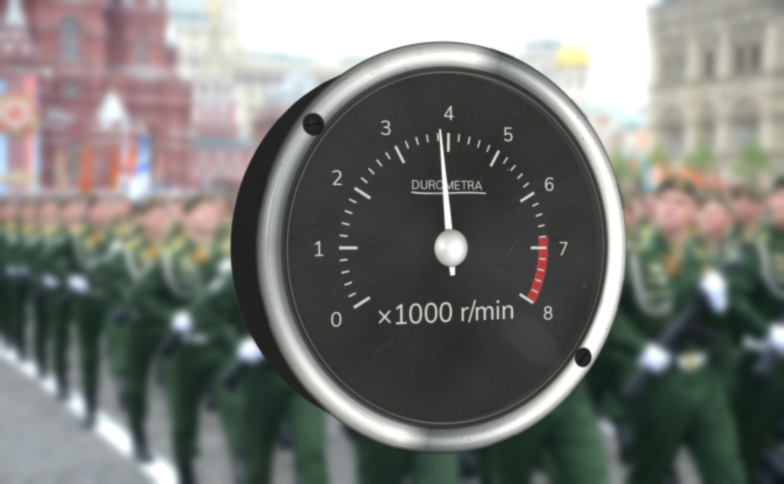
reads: 3800
